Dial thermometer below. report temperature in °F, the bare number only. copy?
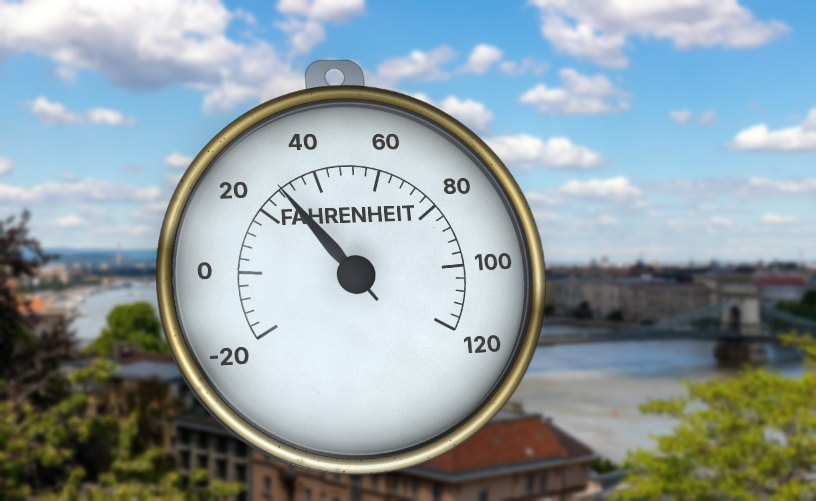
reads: 28
